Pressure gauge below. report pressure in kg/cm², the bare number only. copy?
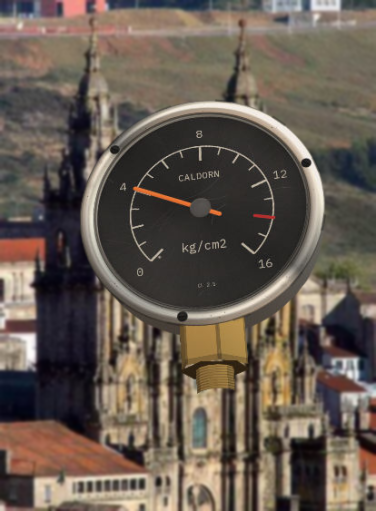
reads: 4
